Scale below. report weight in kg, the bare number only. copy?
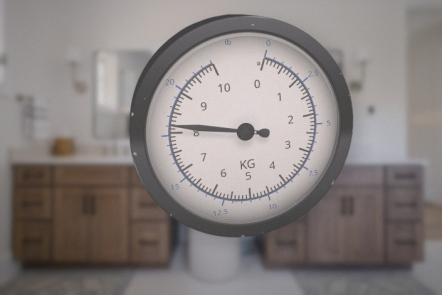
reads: 8.2
